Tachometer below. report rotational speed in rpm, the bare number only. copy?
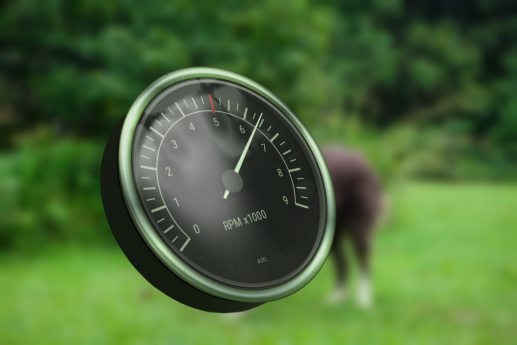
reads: 6375
